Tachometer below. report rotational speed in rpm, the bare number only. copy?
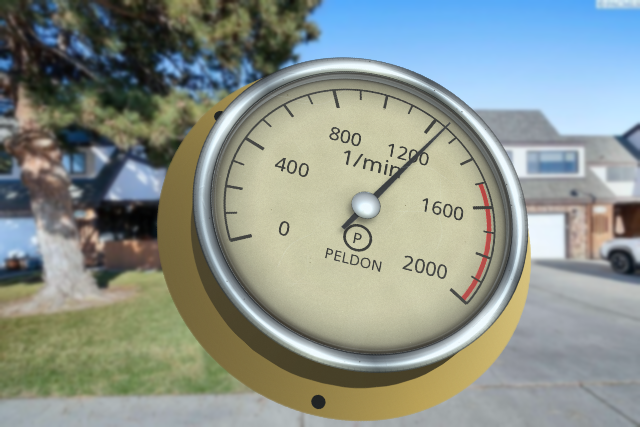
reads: 1250
